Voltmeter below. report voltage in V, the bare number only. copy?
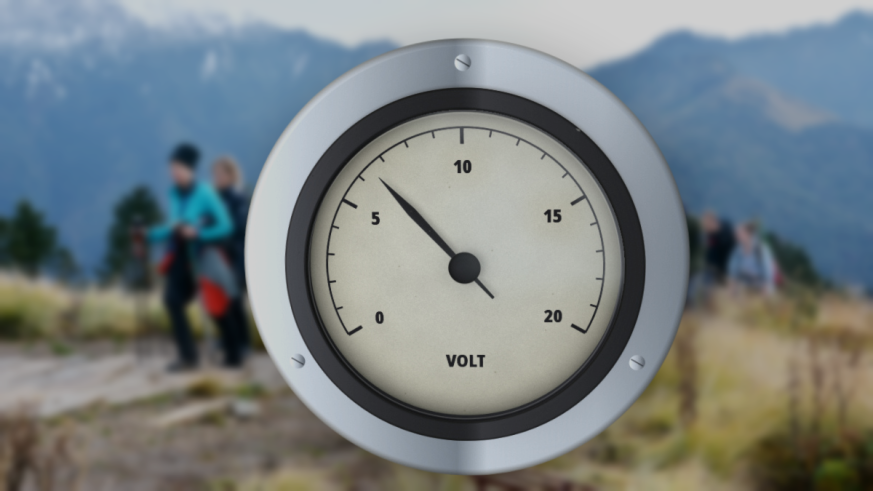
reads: 6.5
